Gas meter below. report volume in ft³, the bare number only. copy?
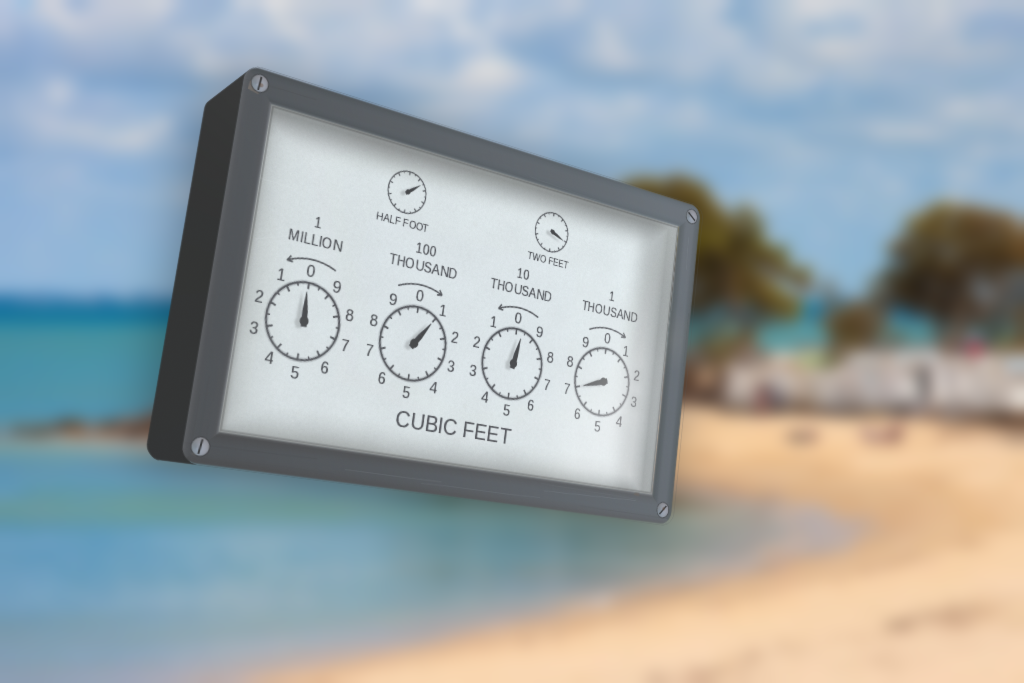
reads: 9700
